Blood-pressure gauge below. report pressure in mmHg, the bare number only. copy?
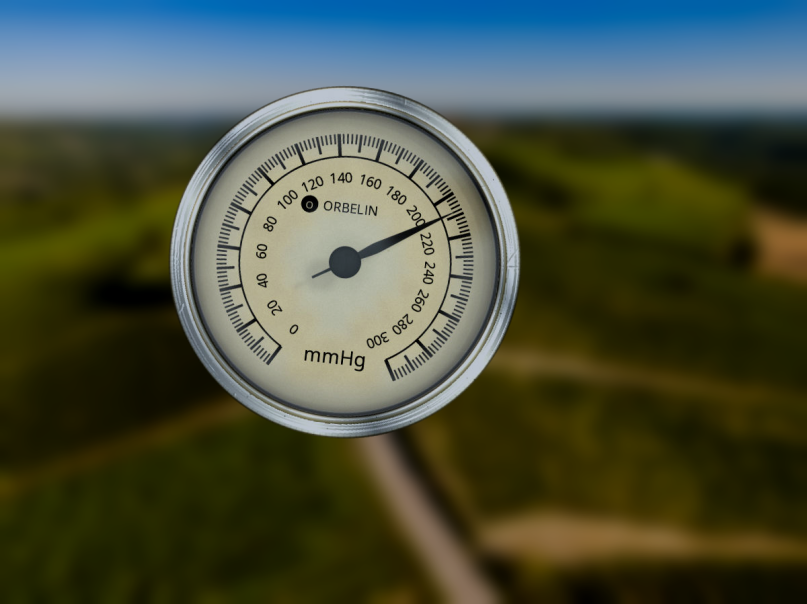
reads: 208
